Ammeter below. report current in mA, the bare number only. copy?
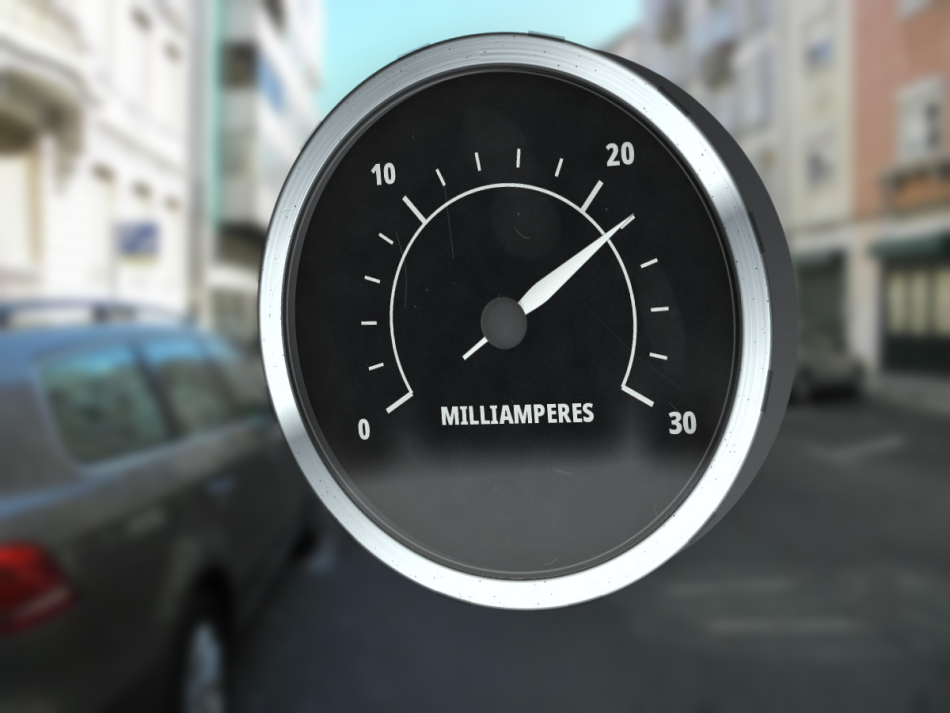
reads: 22
